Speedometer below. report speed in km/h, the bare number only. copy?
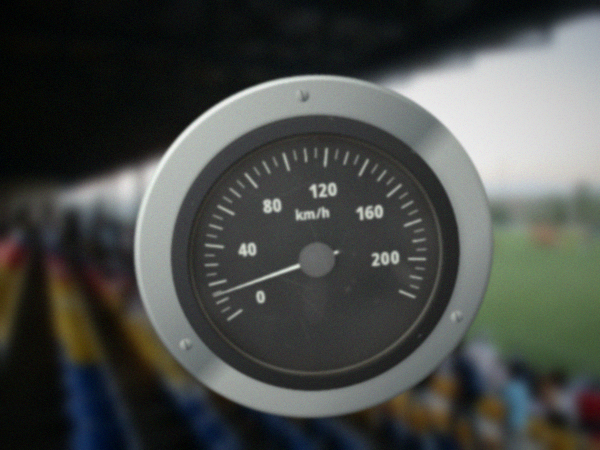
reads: 15
